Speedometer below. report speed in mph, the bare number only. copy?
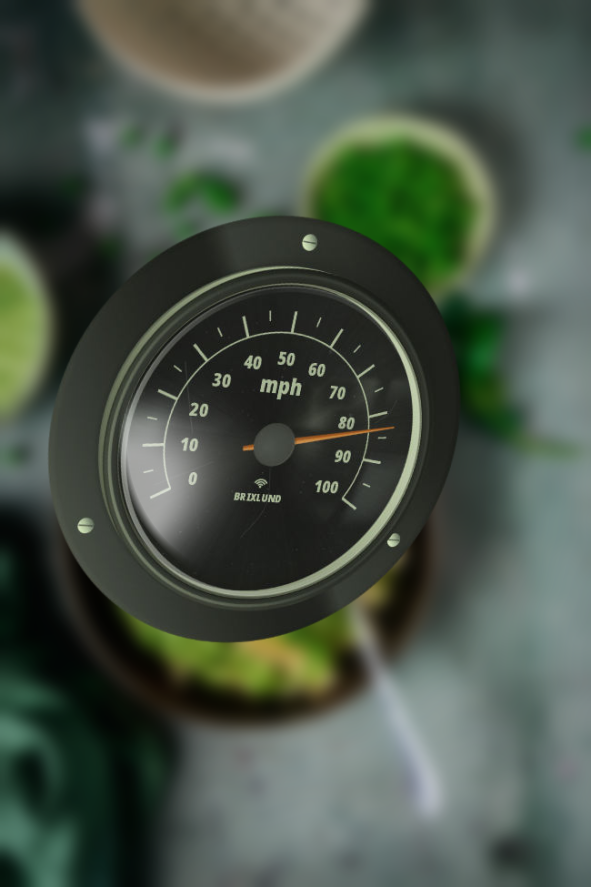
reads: 82.5
